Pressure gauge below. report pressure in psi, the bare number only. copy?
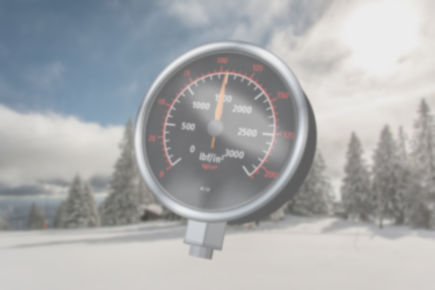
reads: 1500
